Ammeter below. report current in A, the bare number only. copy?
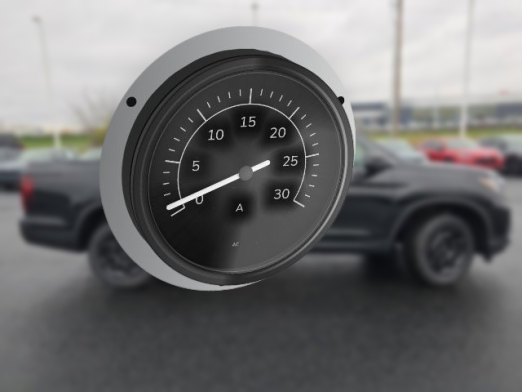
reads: 1
